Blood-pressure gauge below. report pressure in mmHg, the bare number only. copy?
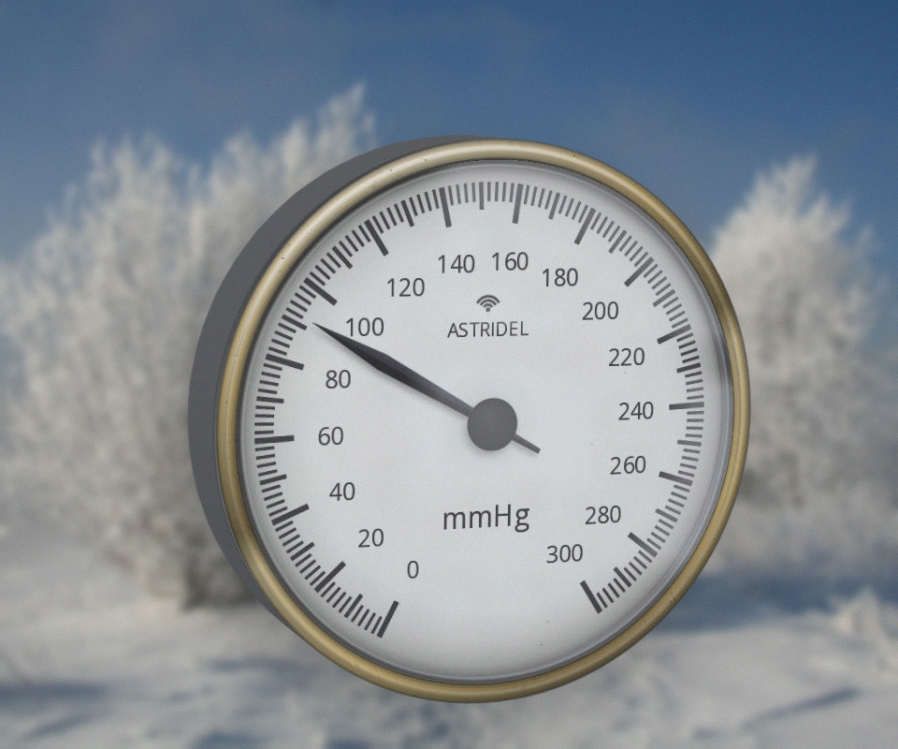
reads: 92
